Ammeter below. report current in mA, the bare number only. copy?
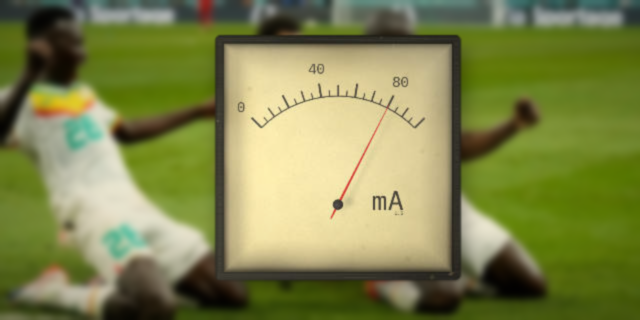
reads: 80
